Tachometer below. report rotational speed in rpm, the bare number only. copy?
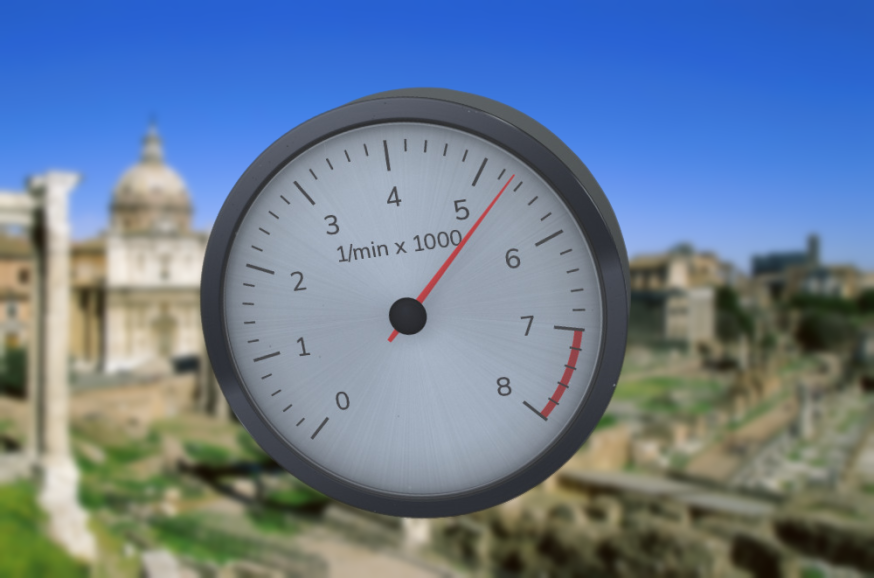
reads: 5300
